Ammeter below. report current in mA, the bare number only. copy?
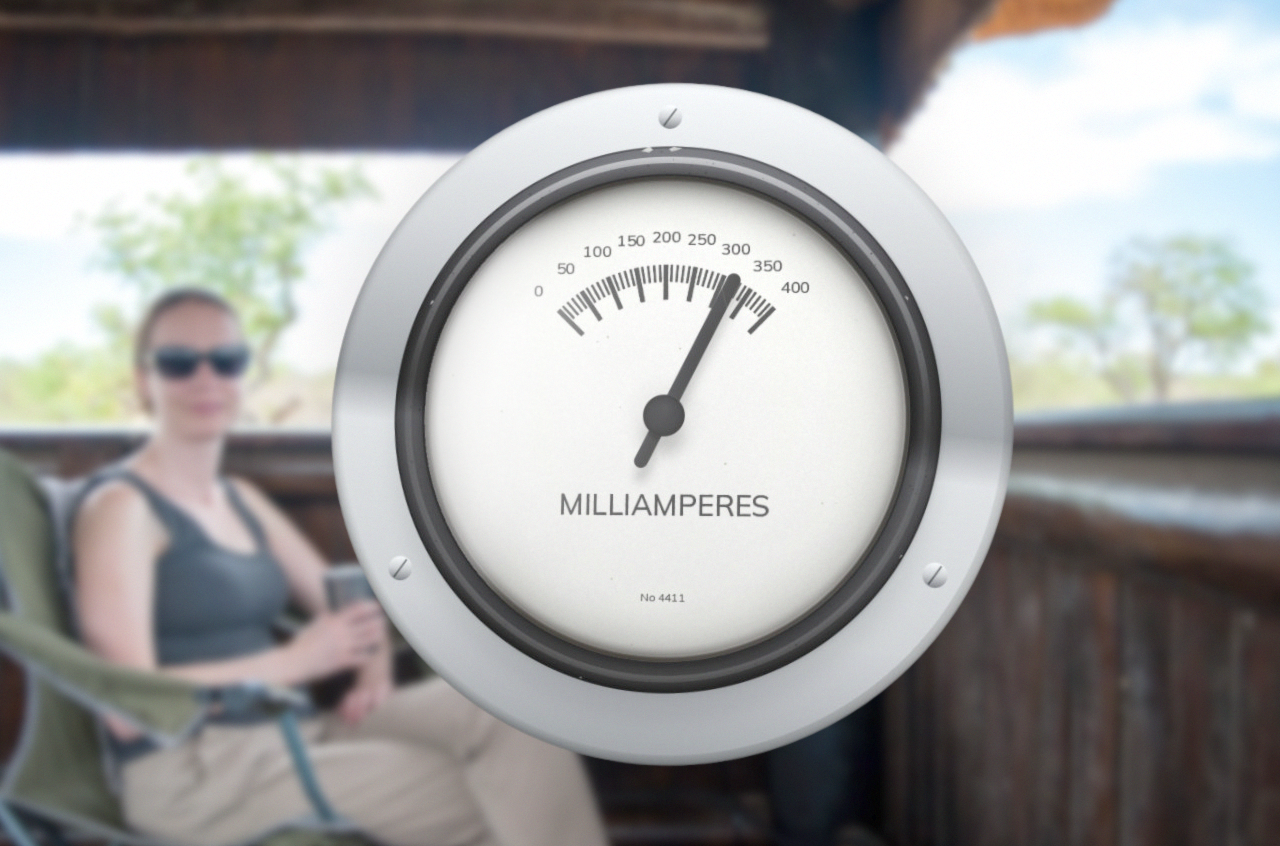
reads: 320
